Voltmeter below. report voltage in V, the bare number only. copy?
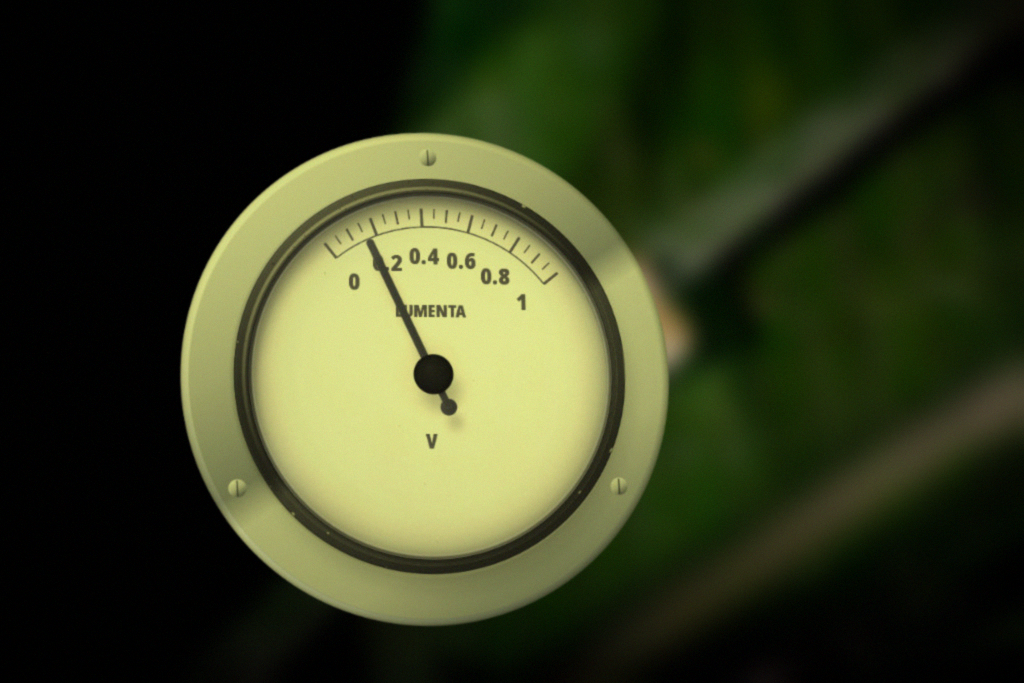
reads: 0.15
